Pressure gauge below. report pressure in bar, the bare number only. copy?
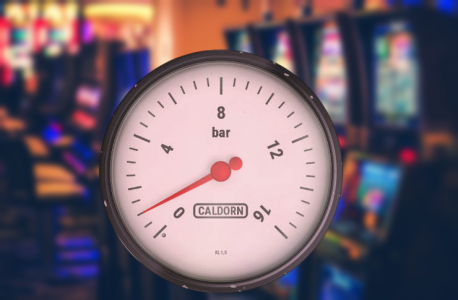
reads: 1
